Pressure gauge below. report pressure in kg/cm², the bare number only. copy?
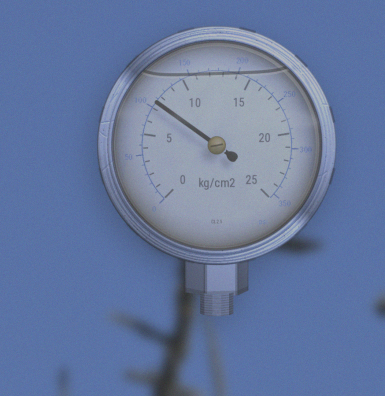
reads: 7.5
